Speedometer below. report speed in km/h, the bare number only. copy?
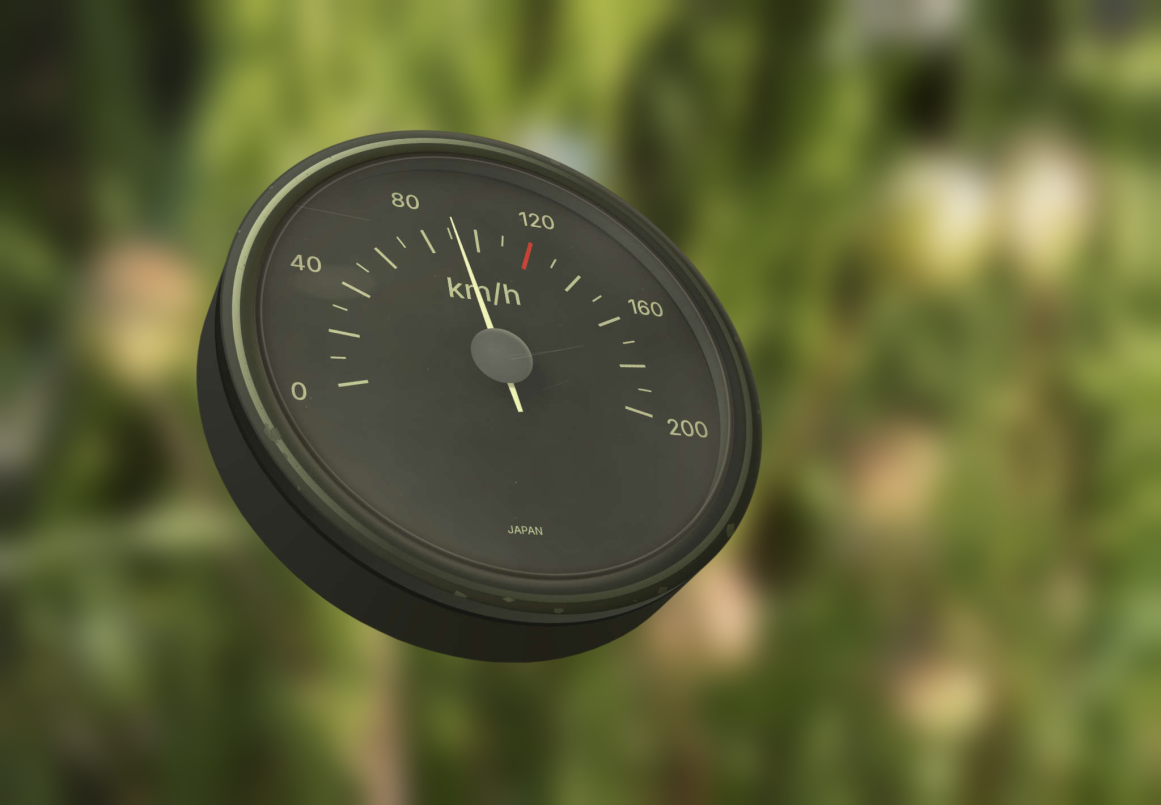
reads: 90
